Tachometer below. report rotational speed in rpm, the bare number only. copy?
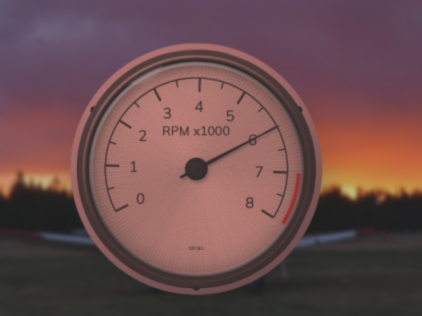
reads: 6000
